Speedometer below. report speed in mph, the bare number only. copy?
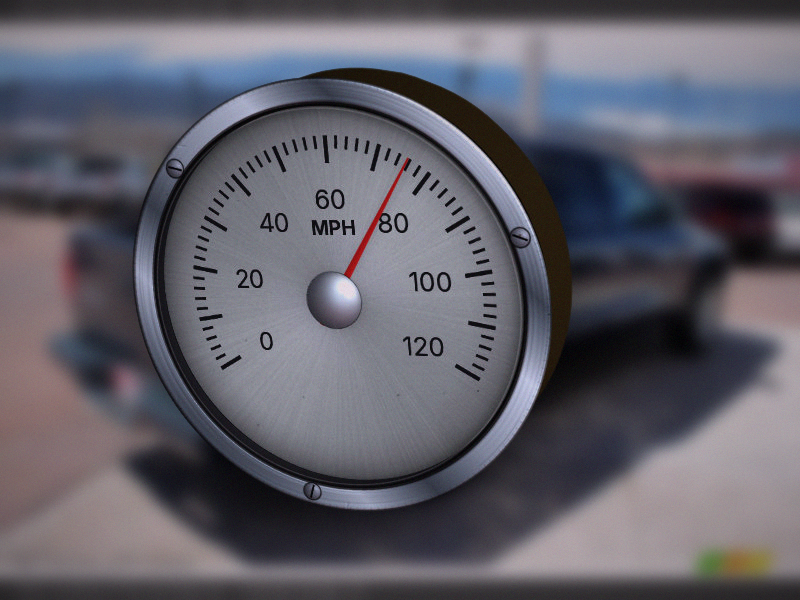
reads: 76
